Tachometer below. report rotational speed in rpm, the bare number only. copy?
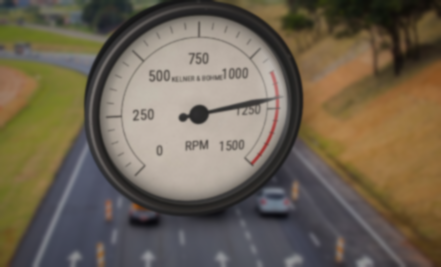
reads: 1200
